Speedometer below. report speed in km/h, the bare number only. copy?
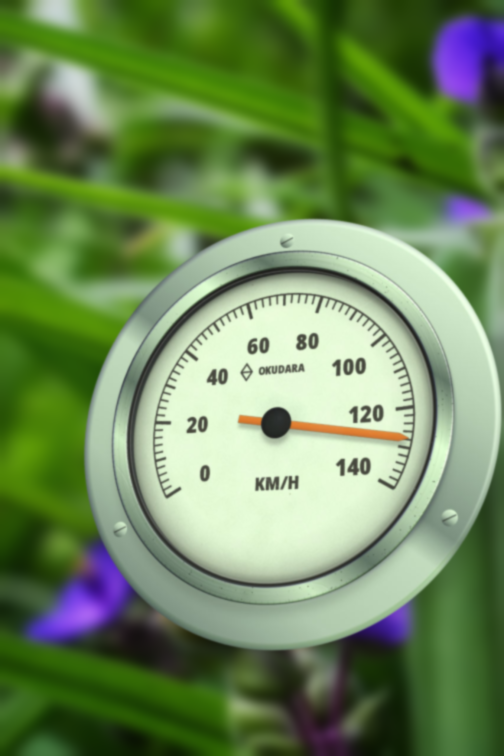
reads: 128
